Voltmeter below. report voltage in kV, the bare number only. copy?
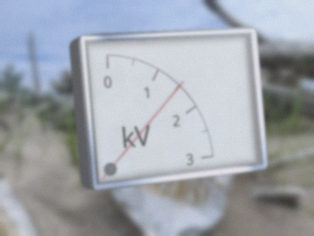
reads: 1.5
